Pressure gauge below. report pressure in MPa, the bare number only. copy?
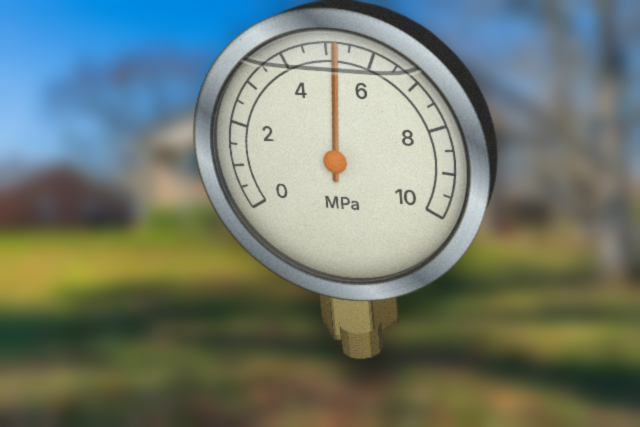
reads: 5.25
